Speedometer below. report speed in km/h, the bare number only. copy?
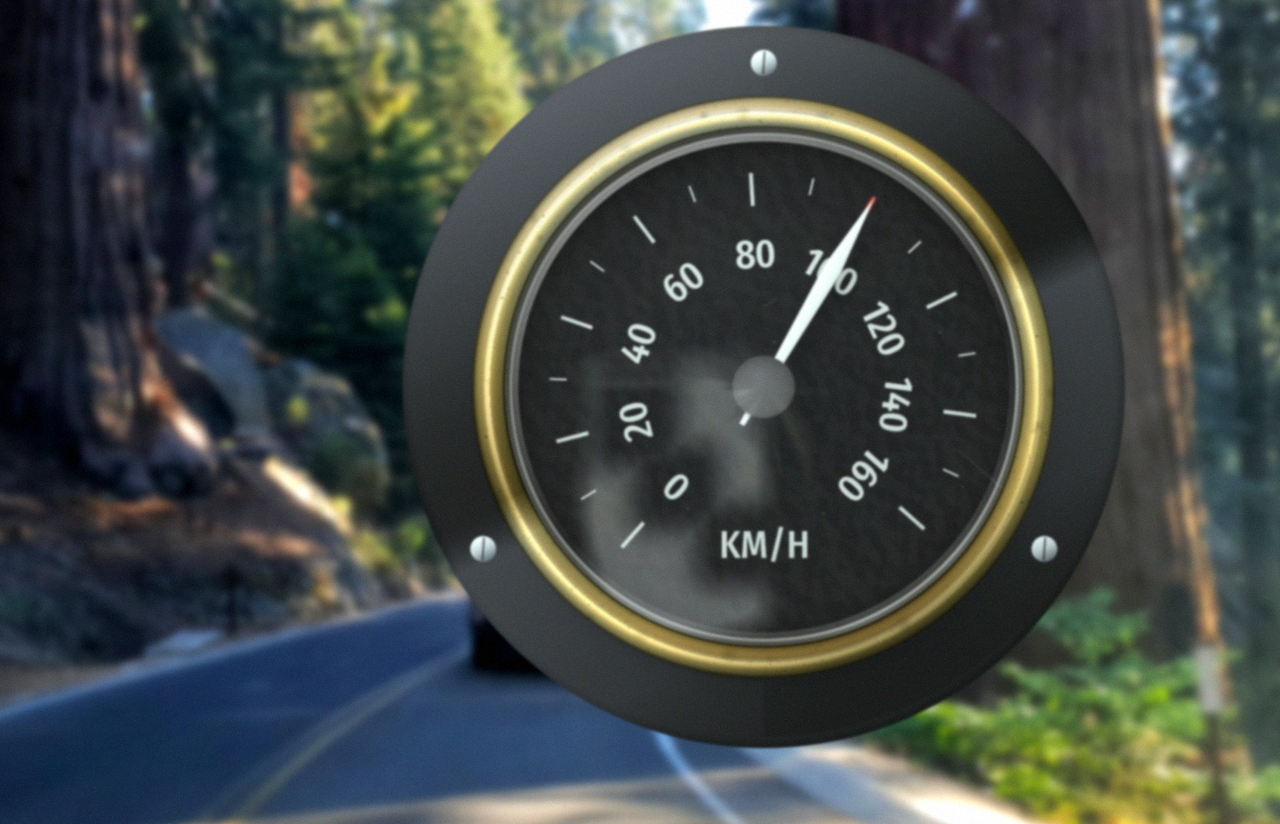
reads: 100
